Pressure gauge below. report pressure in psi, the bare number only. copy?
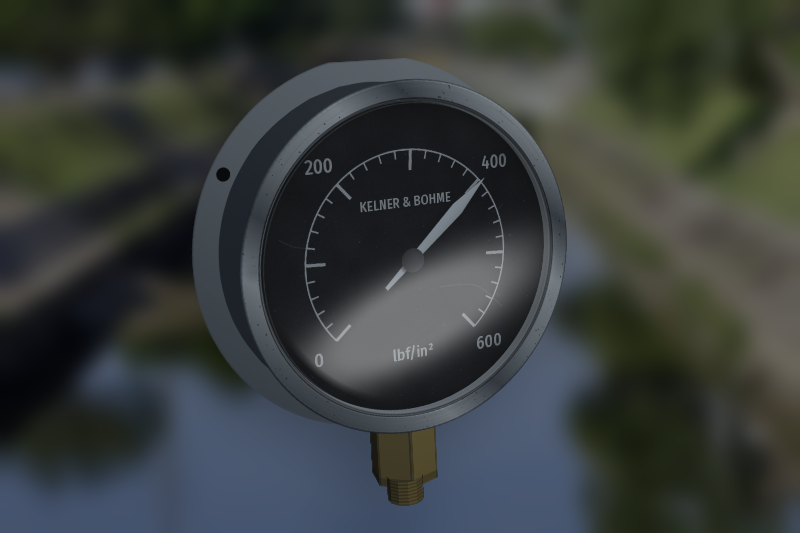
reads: 400
